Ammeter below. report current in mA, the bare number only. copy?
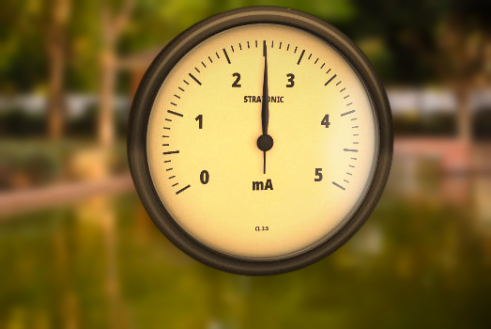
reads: 2.5
